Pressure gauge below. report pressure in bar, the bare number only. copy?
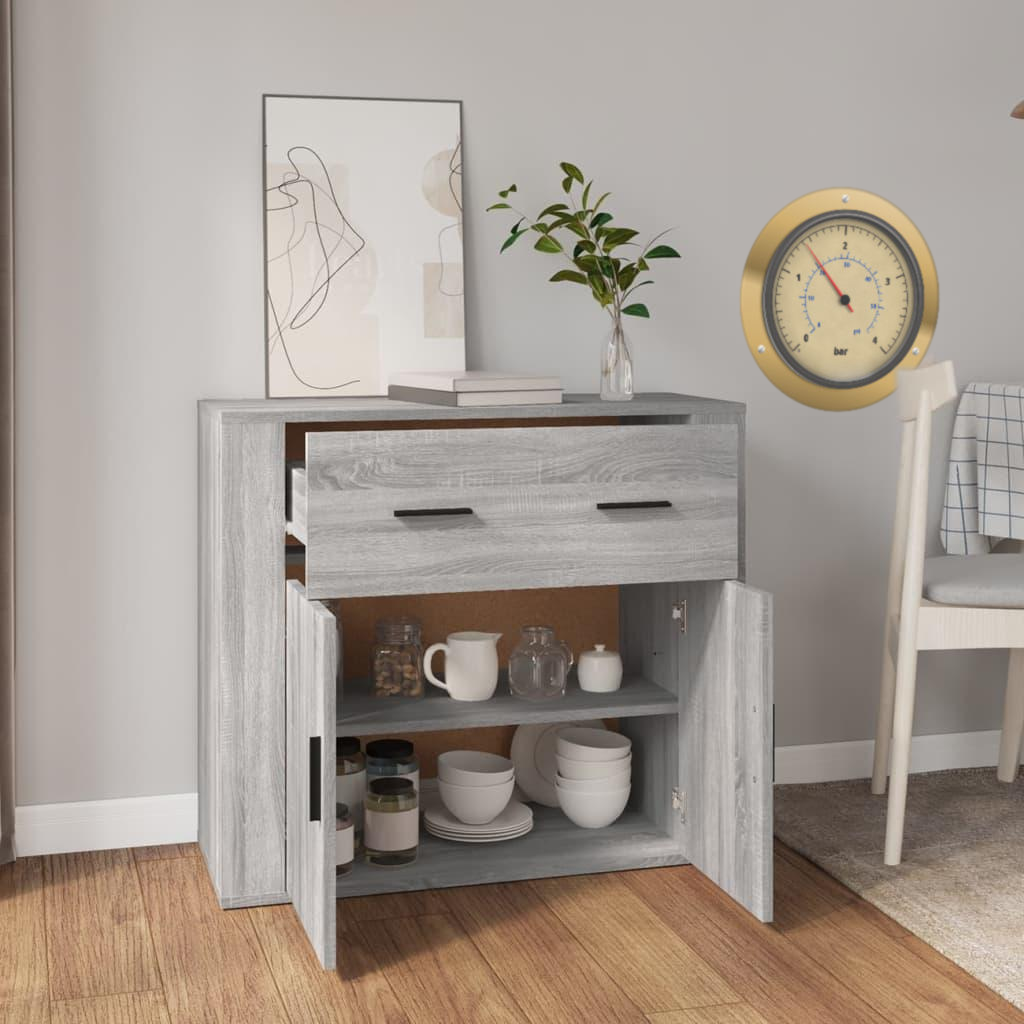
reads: 1.4
